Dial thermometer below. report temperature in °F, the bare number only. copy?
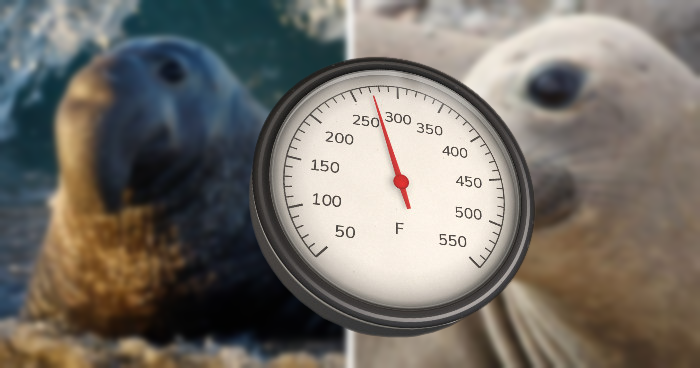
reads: 270
